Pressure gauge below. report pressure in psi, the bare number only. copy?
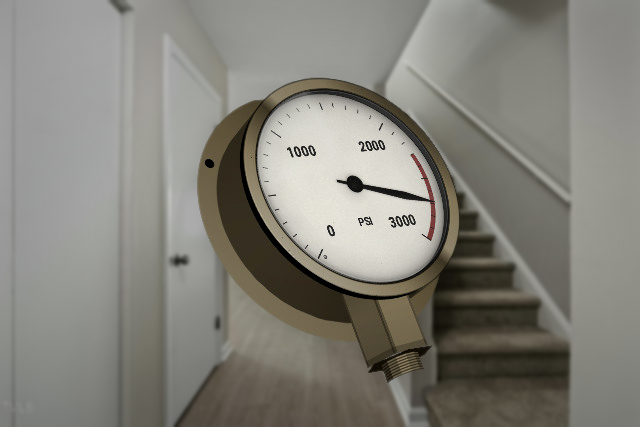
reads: 2700
